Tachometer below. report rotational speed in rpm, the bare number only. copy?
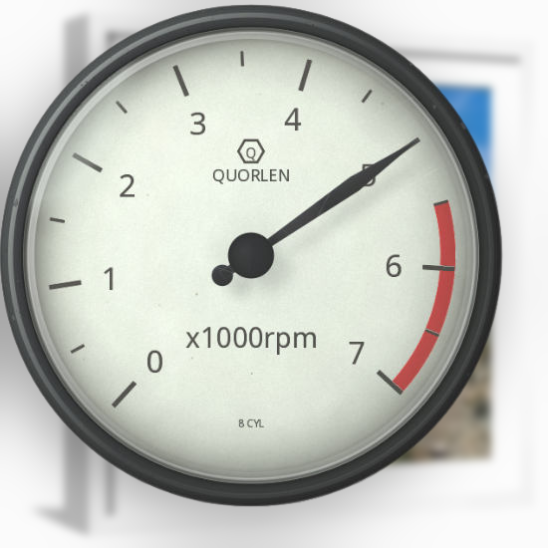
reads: 5000
